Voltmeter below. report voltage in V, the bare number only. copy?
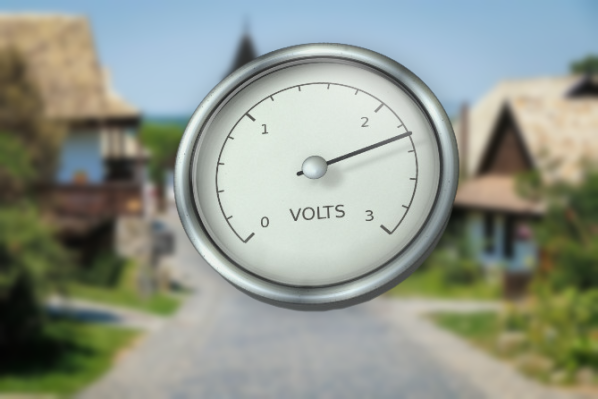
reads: 2.3
